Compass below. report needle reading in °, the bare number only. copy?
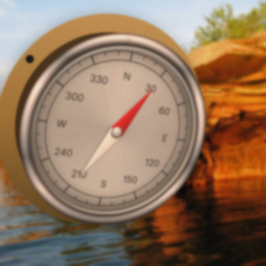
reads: 30
